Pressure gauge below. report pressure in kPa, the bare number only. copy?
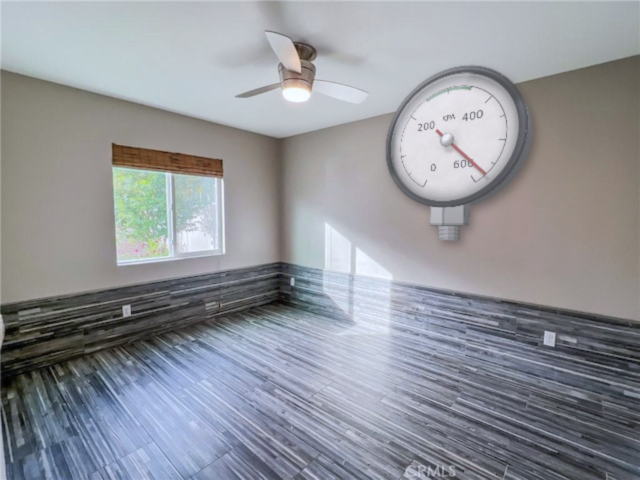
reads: 575
